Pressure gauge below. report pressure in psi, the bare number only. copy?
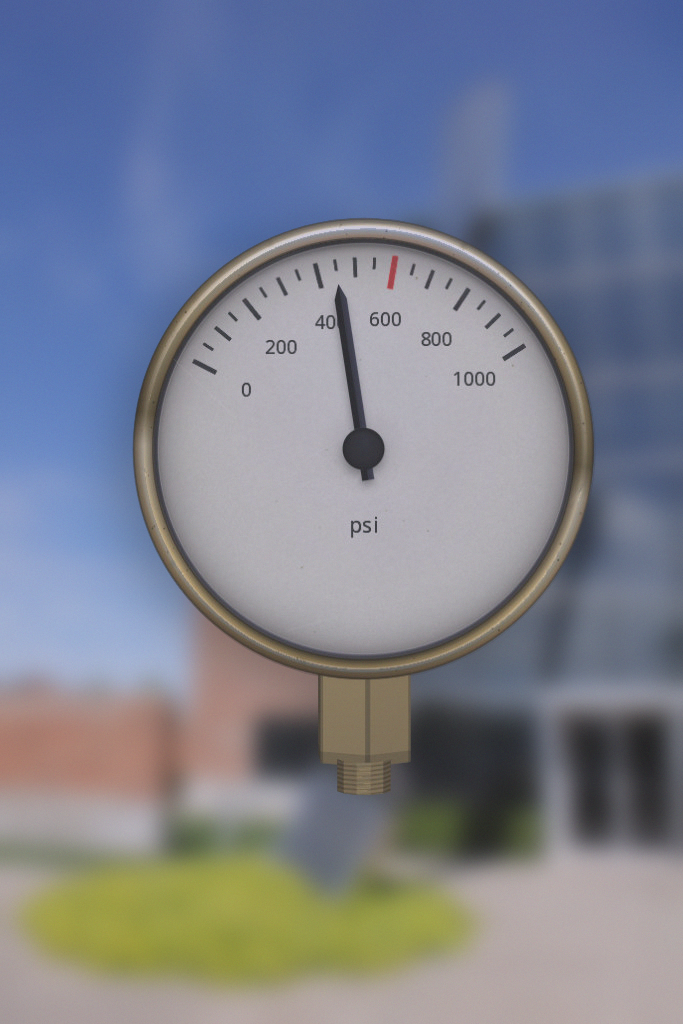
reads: 450
